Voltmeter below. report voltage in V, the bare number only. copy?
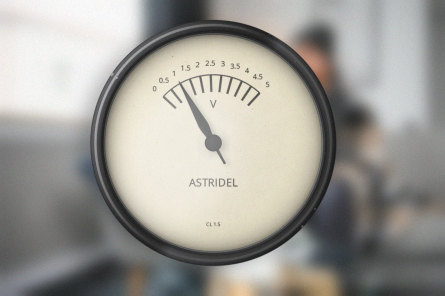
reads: 1
